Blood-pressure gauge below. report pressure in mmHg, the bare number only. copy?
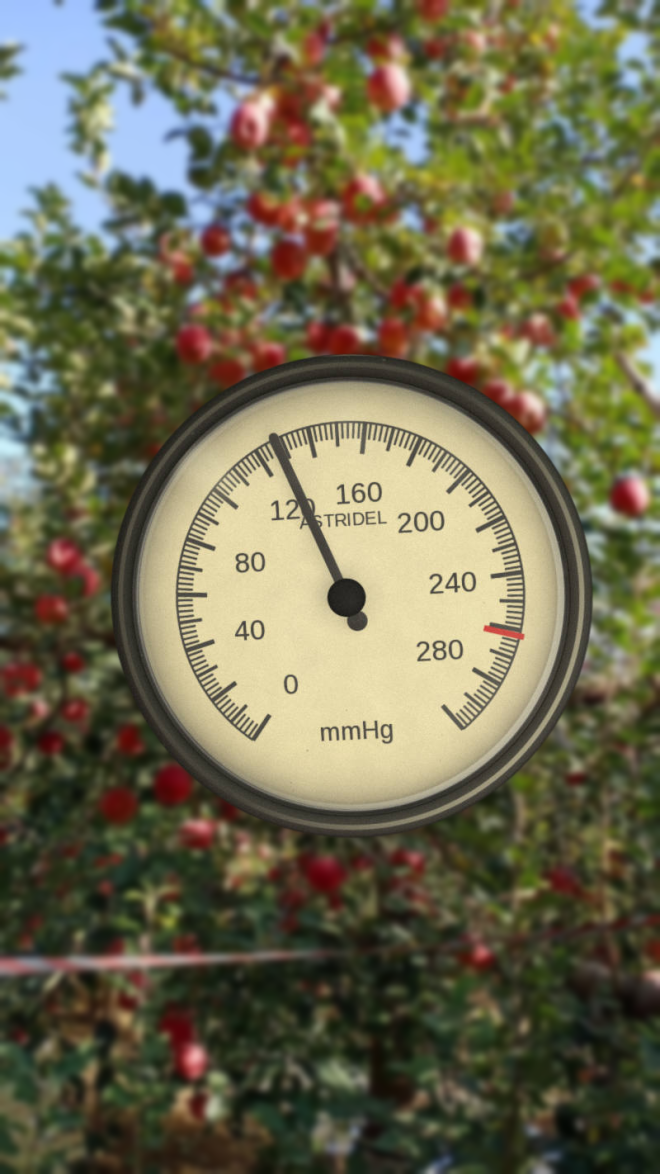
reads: 128
